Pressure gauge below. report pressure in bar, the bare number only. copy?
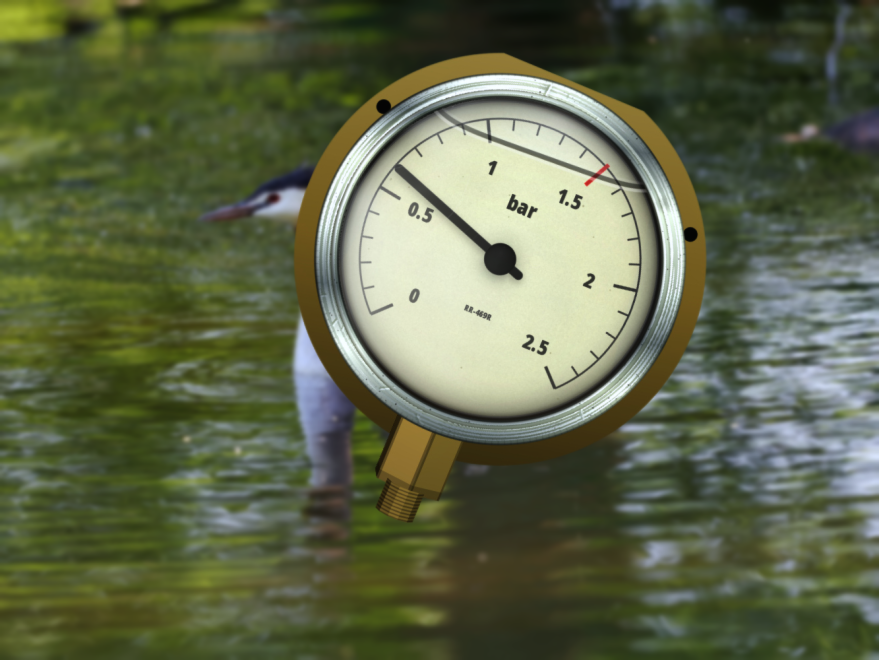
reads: 0.6
